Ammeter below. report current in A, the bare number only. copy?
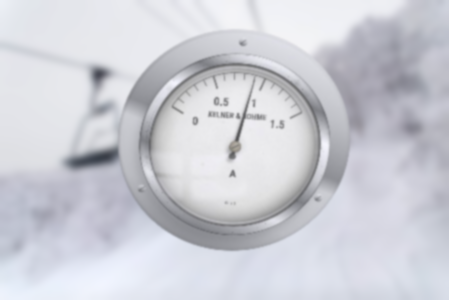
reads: 0.9
